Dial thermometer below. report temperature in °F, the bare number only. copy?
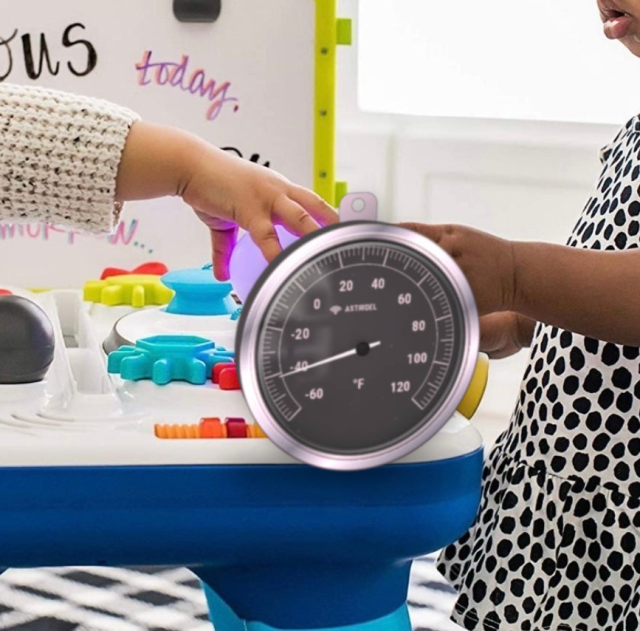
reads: -40
